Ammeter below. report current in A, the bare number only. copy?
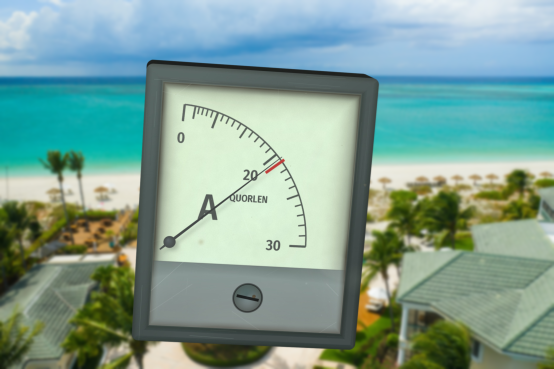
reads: 20.5
